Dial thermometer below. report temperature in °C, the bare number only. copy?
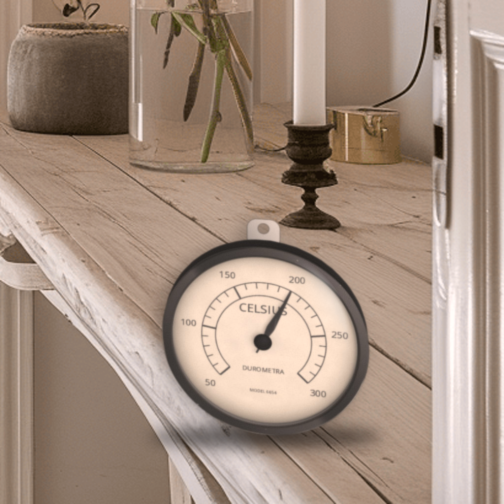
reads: 200
